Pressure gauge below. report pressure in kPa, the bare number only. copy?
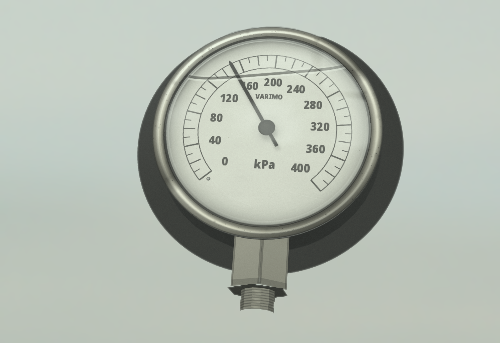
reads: 150
